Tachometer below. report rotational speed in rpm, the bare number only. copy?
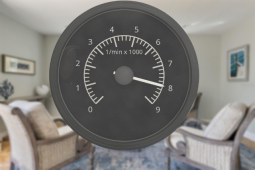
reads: 8000
